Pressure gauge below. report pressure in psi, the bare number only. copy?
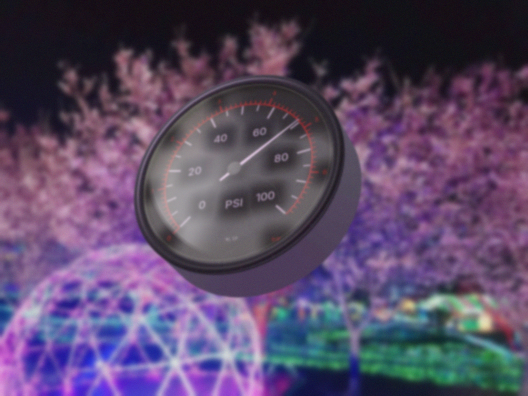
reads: 70
